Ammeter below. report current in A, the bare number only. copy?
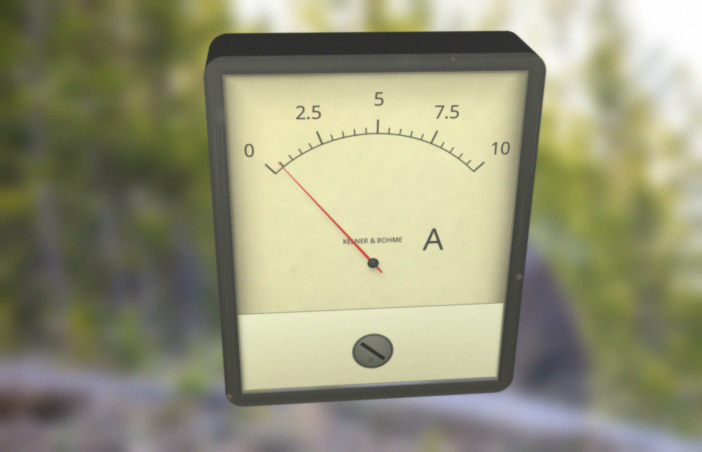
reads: 0.5
